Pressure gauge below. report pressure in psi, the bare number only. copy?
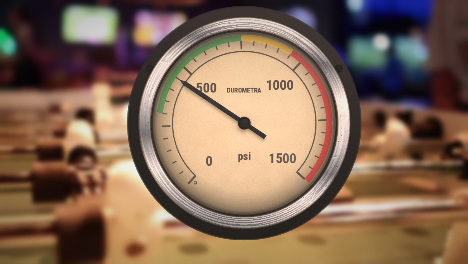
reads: 450
